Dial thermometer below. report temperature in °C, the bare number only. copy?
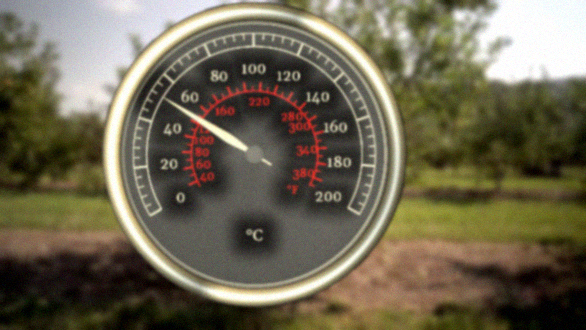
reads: 52
